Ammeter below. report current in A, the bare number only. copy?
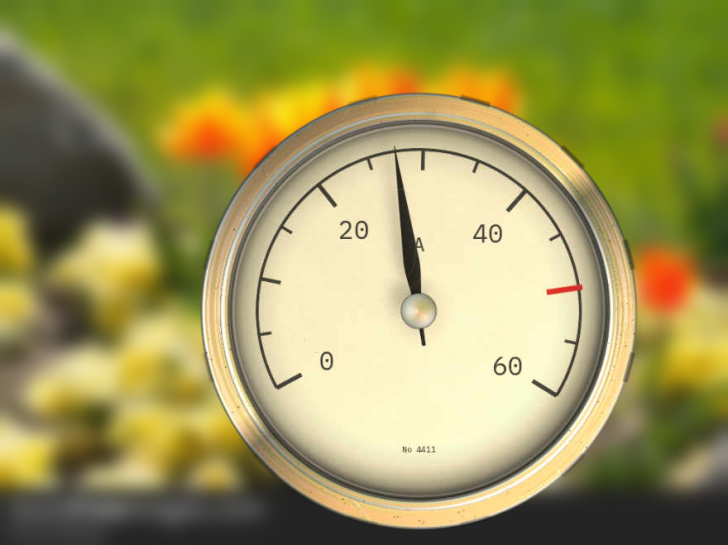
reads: 27.5
